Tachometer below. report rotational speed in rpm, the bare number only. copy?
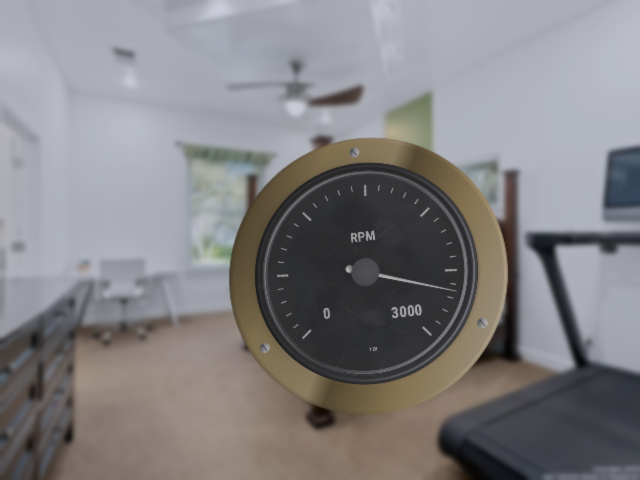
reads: 2650
